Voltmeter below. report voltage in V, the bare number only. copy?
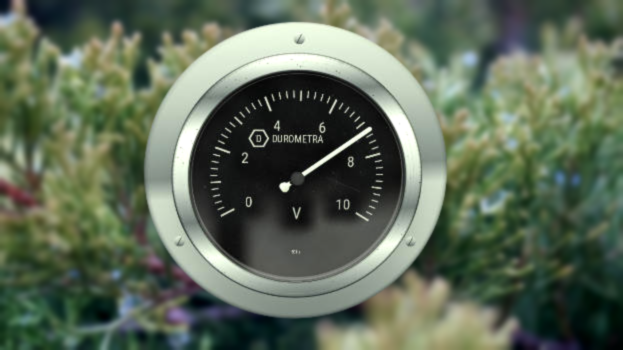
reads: 7.2
